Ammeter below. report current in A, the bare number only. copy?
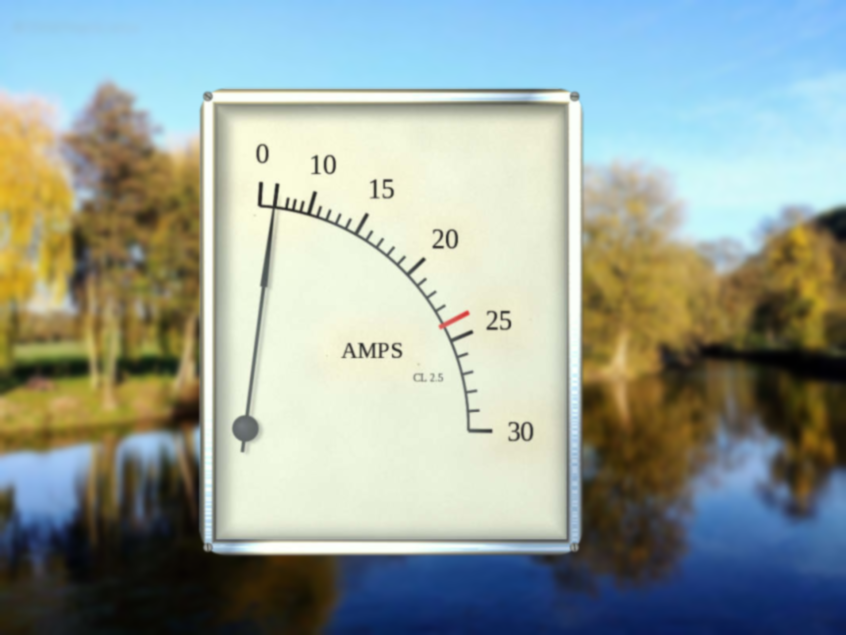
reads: 5
